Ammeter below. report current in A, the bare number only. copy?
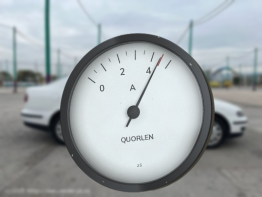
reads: 4.5
